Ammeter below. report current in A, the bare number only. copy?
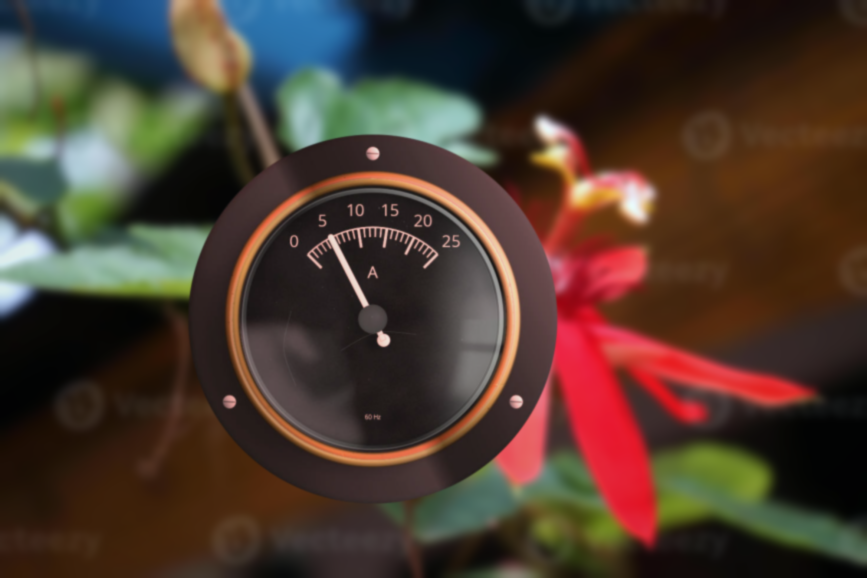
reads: 5
